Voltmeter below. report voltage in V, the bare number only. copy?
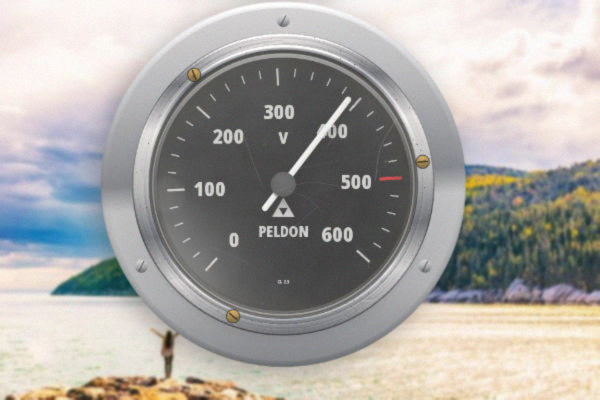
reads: 390
